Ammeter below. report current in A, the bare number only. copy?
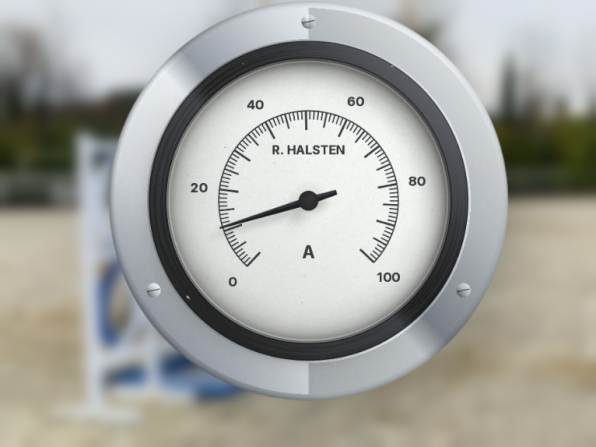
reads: 11
